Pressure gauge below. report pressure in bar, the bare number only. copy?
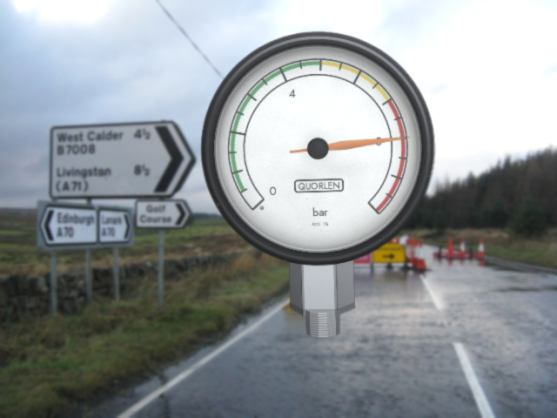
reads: 8
